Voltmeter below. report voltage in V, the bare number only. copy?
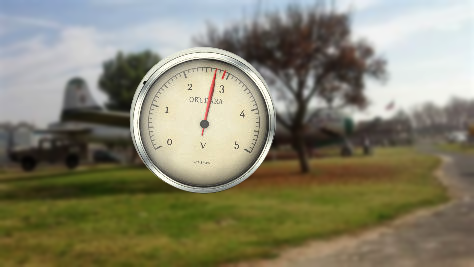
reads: 2.7
